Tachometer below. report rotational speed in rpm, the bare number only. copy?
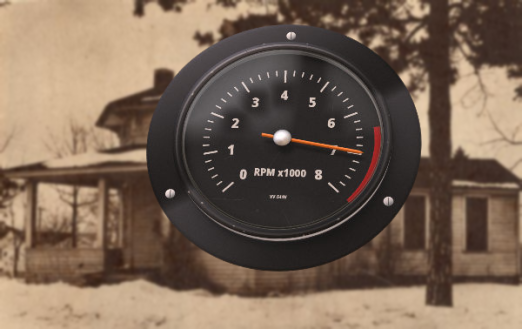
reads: 7000
